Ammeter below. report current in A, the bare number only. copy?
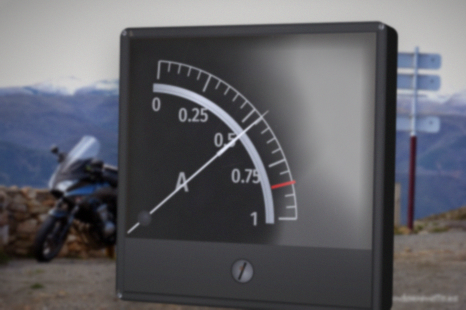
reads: 0.55
